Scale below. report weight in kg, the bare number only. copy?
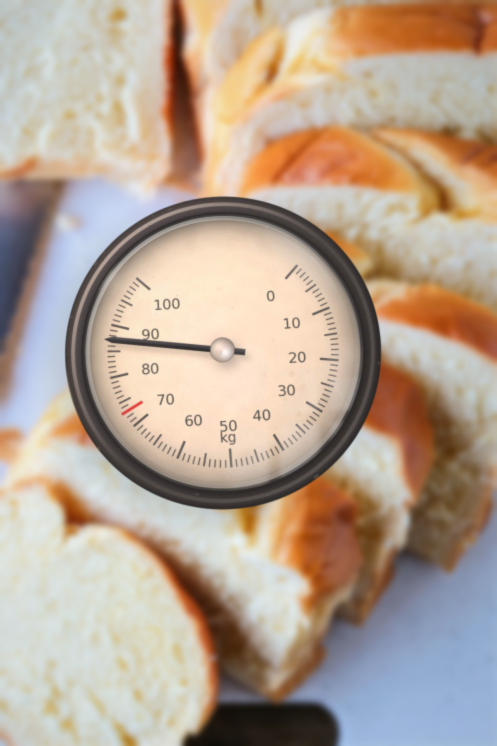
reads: 87
